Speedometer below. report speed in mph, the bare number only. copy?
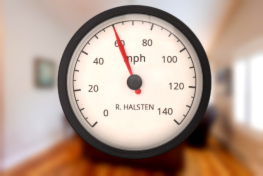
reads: 60
